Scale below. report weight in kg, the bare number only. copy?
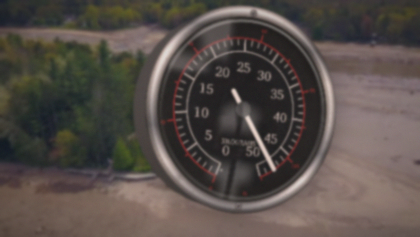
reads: 48
